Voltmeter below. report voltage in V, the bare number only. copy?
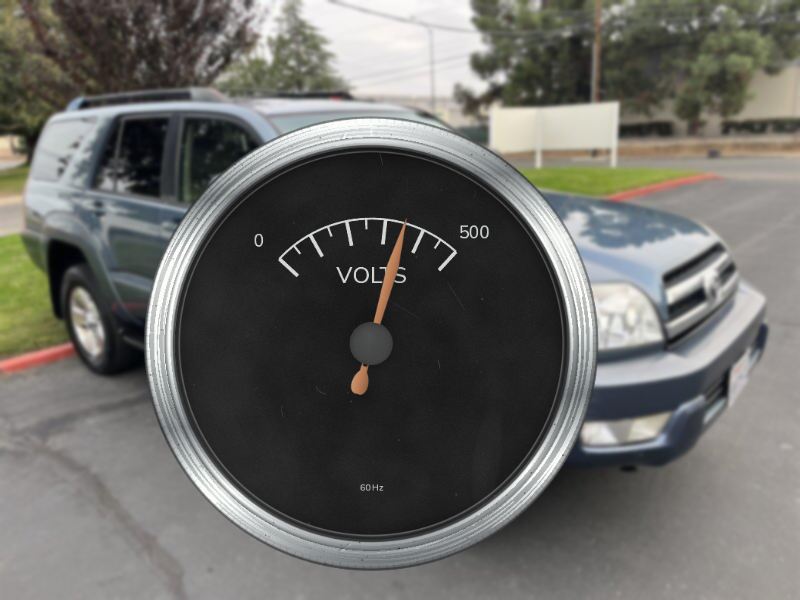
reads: 350
